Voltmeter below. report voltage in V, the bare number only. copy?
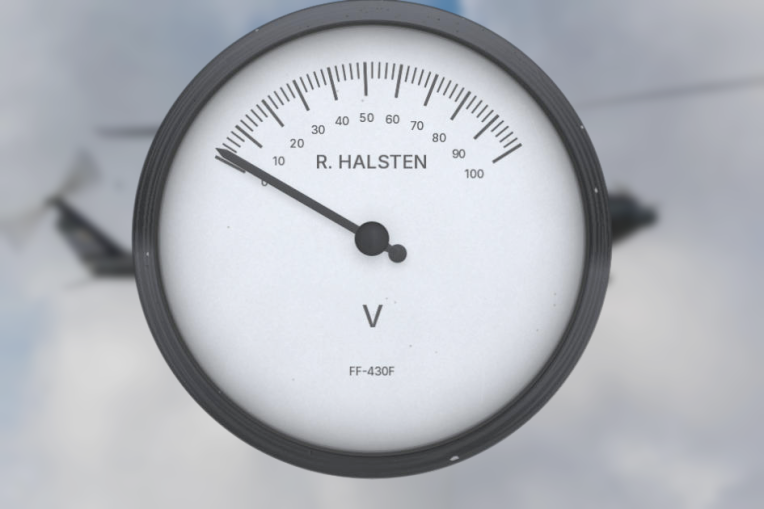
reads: 2
